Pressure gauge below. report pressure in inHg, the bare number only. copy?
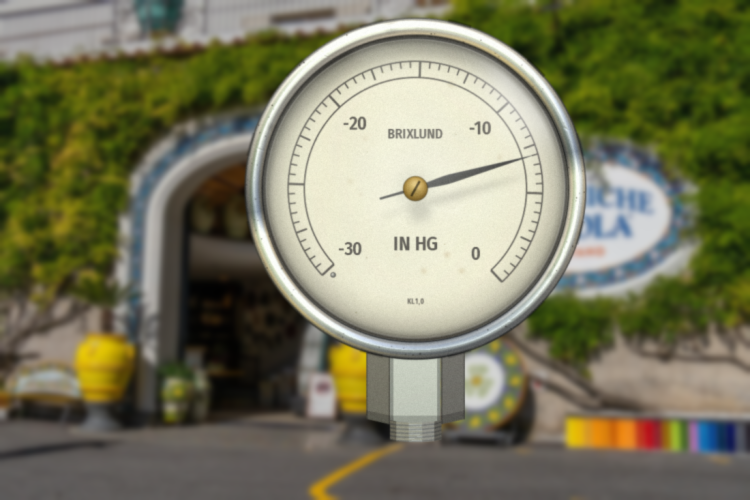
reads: -7
